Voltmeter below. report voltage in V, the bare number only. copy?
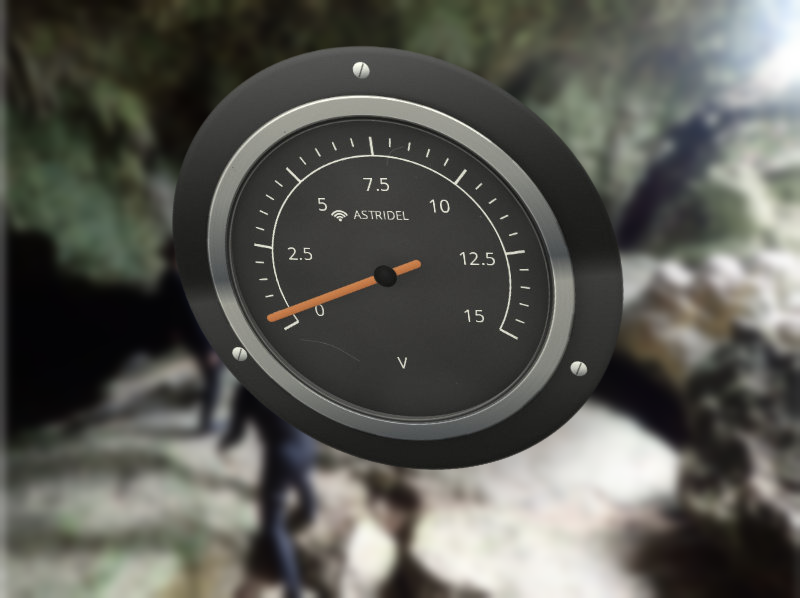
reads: 0.5
